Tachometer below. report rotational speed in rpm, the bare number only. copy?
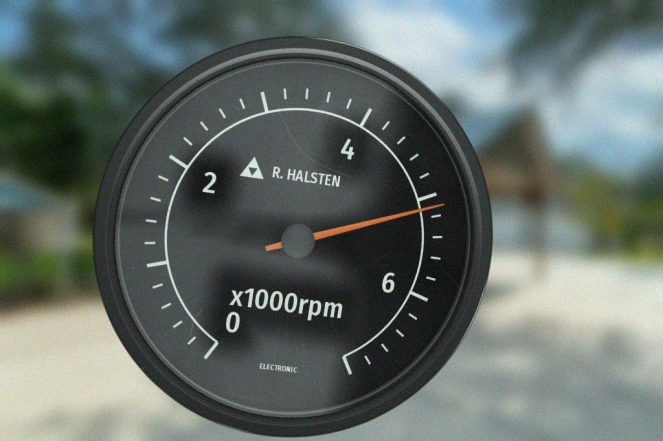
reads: 5100
